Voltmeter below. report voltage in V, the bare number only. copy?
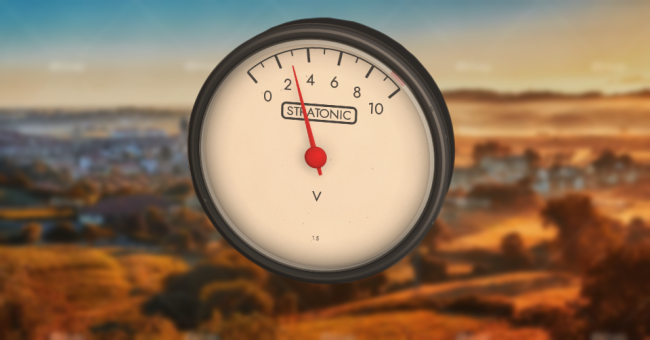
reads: 3
